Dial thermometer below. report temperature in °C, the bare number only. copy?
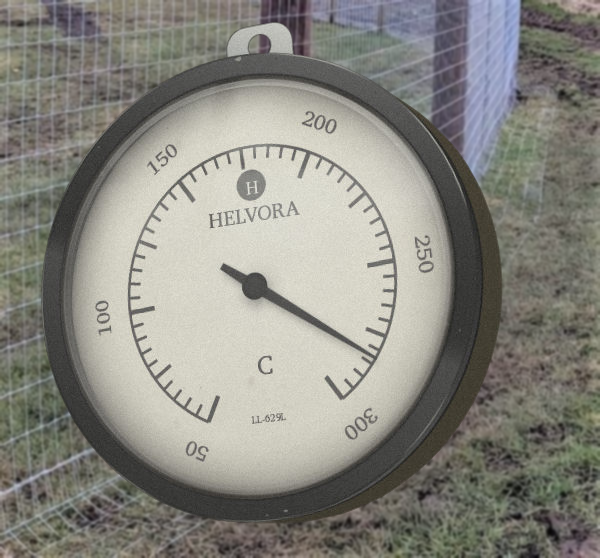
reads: 282.5
